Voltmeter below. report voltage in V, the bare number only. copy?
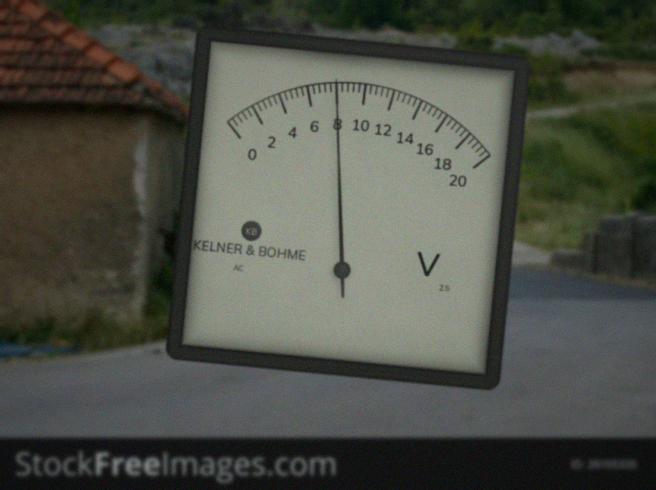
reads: 8
